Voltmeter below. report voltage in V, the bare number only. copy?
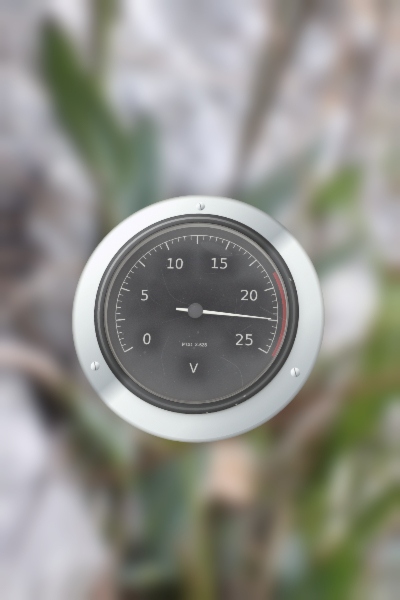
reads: 22.5
